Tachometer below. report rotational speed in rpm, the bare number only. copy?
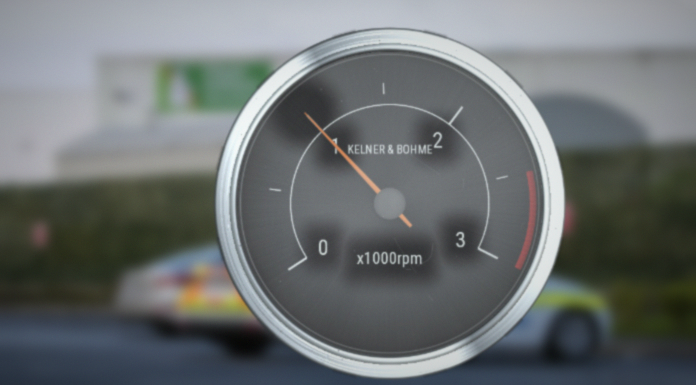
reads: 1000
